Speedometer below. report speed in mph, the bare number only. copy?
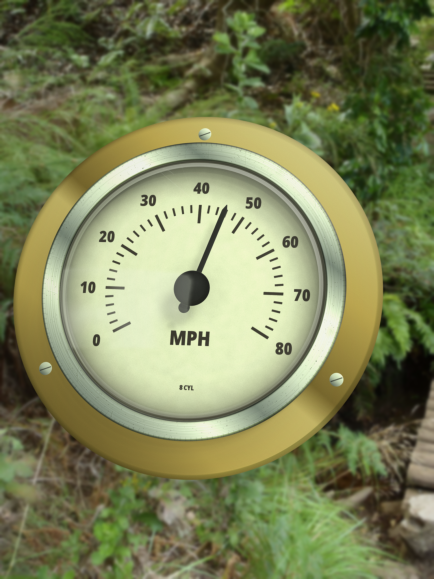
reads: 46
